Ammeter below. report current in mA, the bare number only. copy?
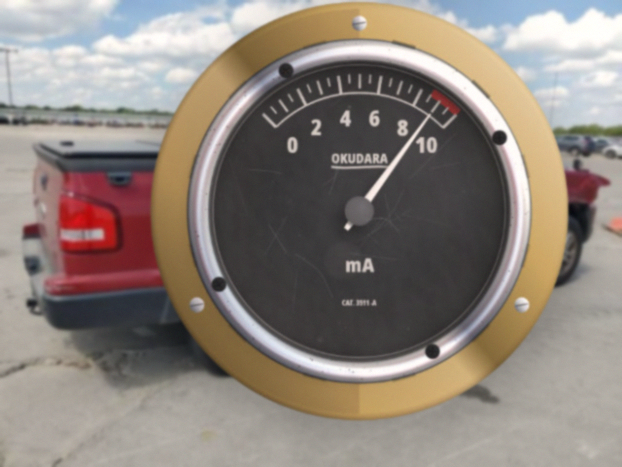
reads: 9
